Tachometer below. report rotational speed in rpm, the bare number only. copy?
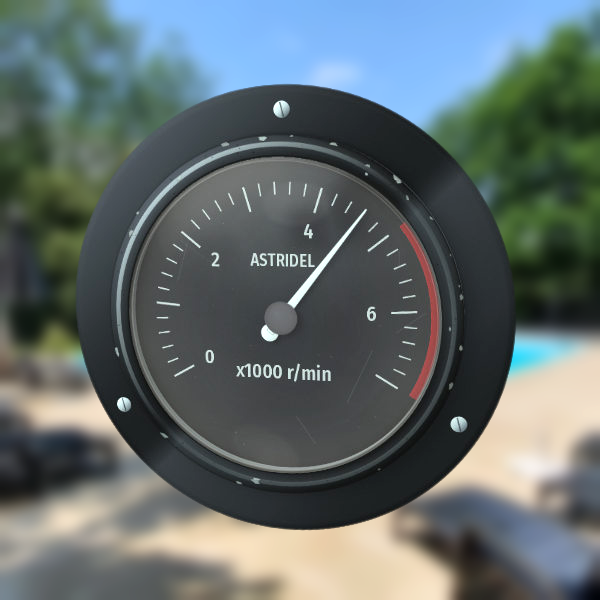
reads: 4600
